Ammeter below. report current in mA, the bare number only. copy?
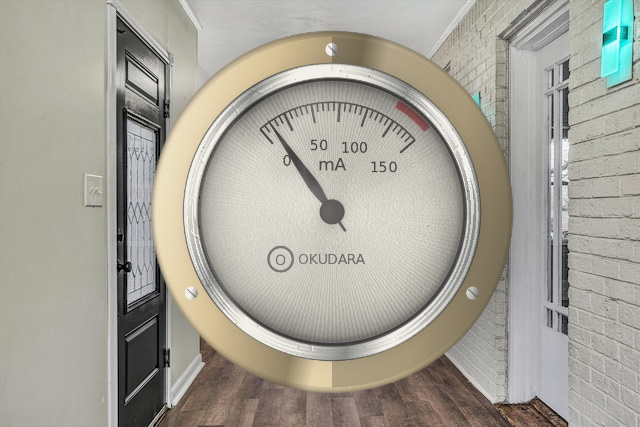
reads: 10
